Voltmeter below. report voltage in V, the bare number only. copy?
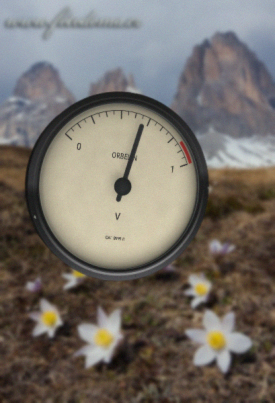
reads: 0.55
